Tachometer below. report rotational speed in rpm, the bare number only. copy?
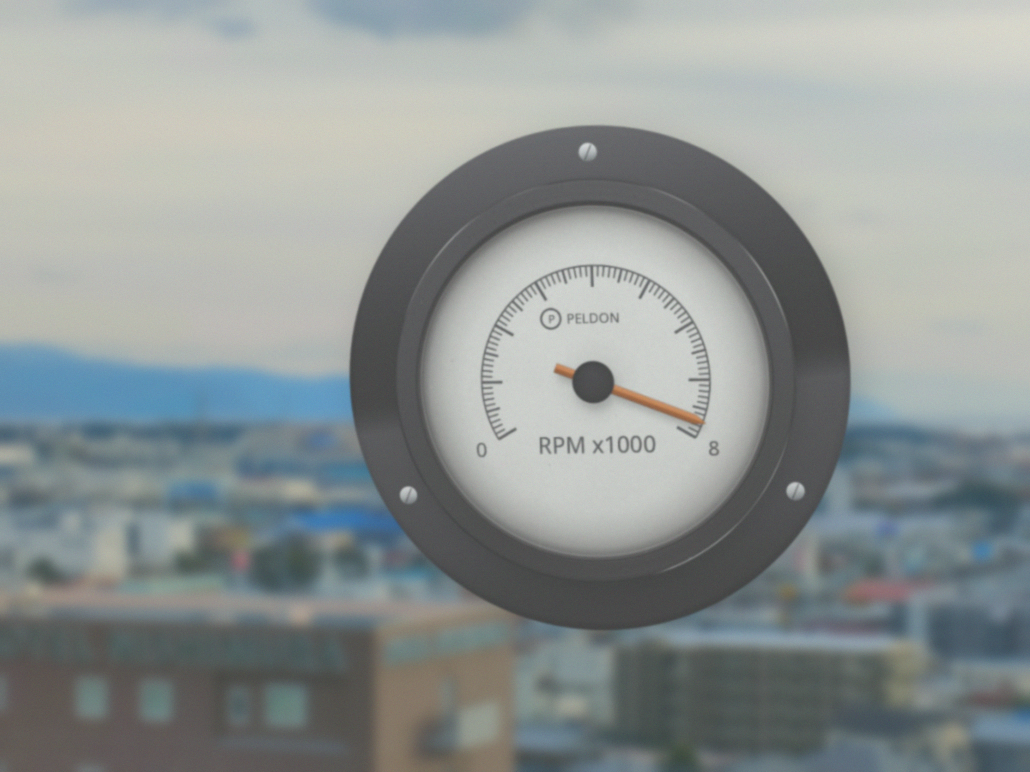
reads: 7700
